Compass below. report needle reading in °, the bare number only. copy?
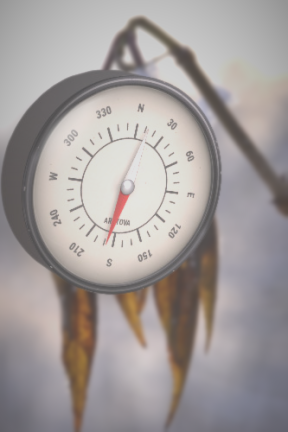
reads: 190
